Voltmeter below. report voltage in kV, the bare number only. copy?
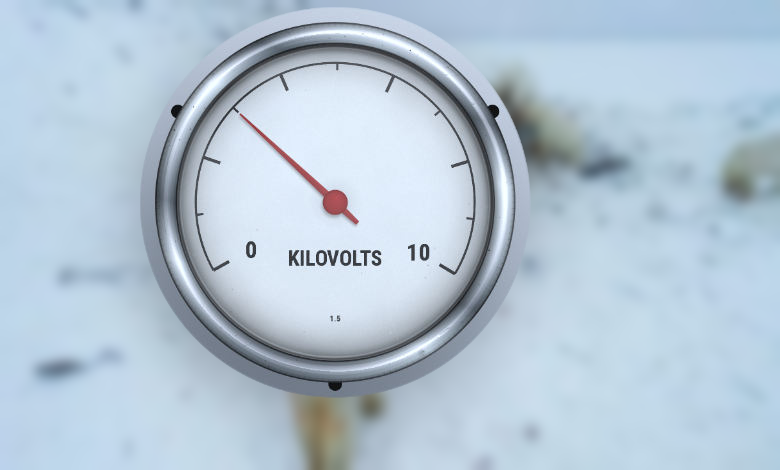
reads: 3
